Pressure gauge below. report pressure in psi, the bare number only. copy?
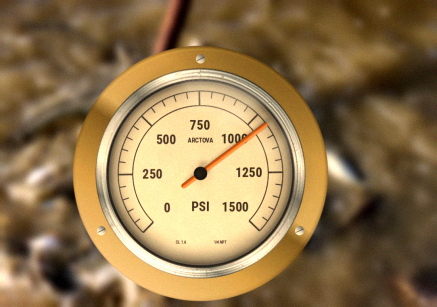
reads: 1050
